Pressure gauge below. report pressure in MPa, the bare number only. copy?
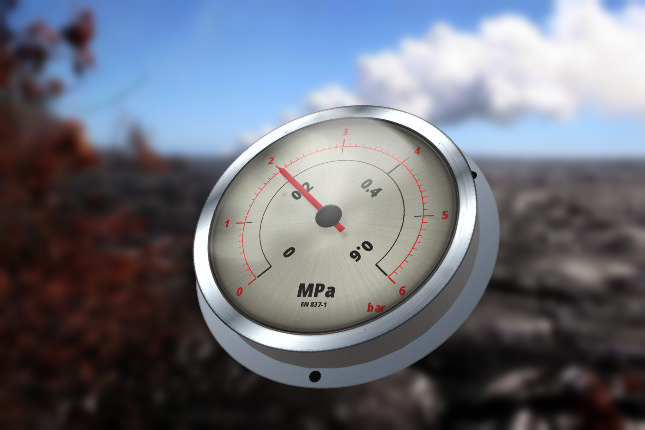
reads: 0.2
